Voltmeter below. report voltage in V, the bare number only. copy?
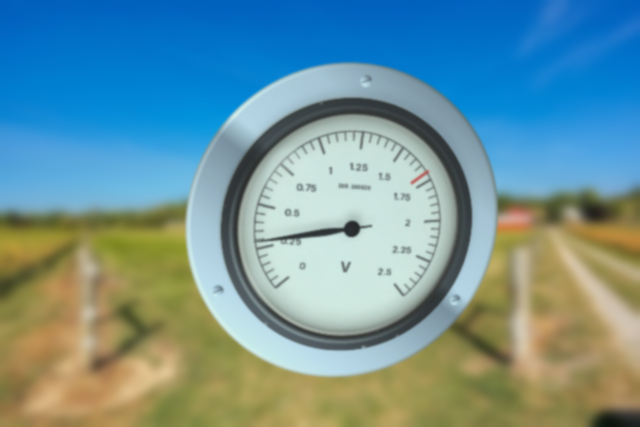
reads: 0.3
